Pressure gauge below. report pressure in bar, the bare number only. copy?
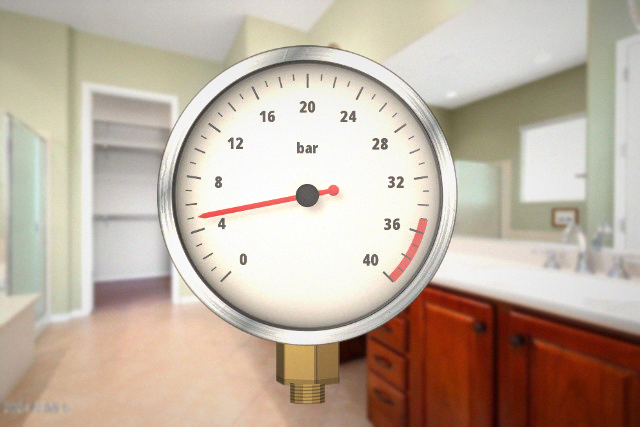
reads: 5
